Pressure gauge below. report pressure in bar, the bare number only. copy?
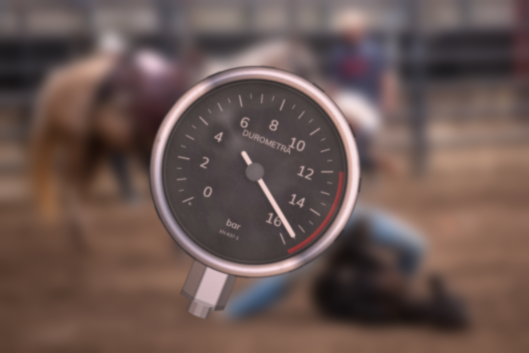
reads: 15.5
